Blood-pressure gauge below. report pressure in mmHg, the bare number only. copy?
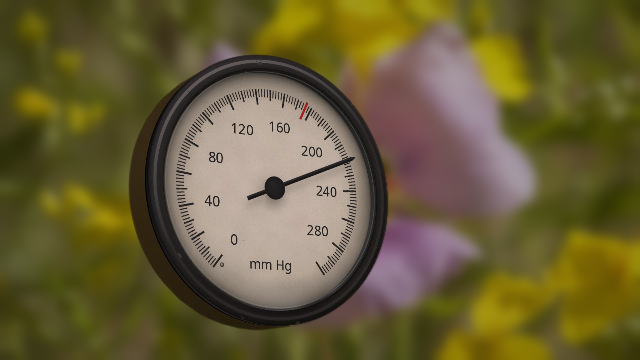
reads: 220
